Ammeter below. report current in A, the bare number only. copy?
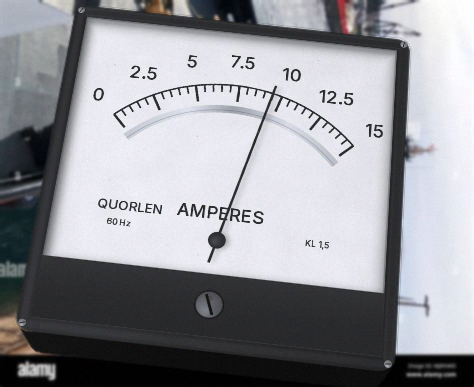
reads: 9.5
